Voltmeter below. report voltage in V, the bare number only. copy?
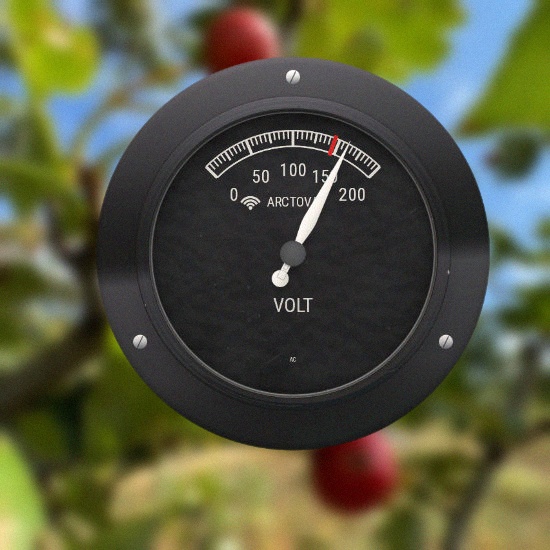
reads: 160
